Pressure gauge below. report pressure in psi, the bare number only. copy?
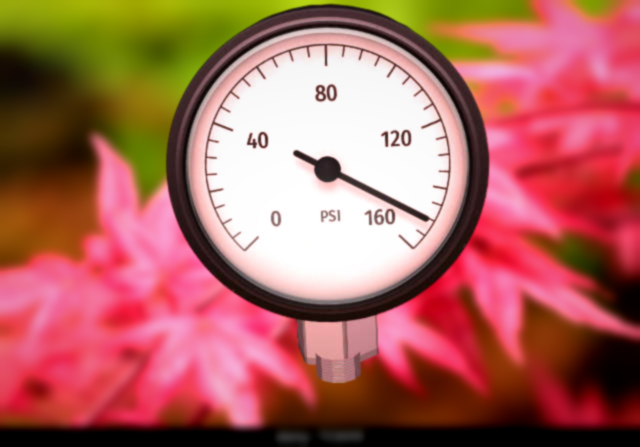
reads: 150
